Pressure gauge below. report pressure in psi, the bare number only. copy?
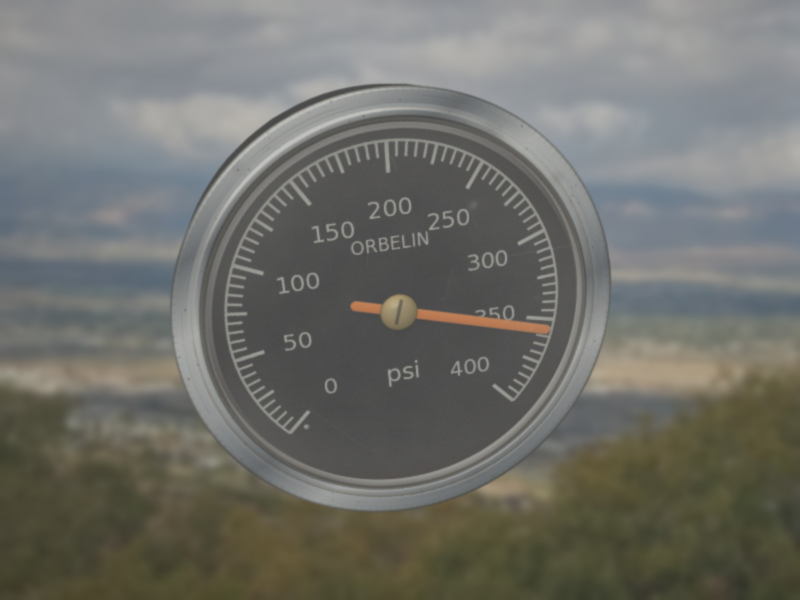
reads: 355
